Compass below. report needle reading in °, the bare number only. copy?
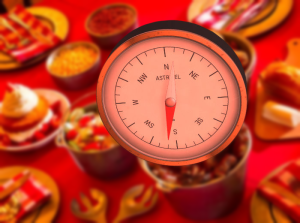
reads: 190
